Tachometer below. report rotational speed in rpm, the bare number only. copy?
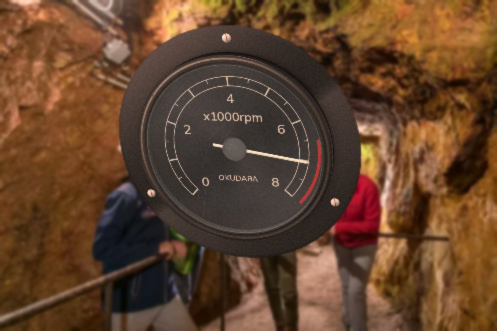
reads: 7000
